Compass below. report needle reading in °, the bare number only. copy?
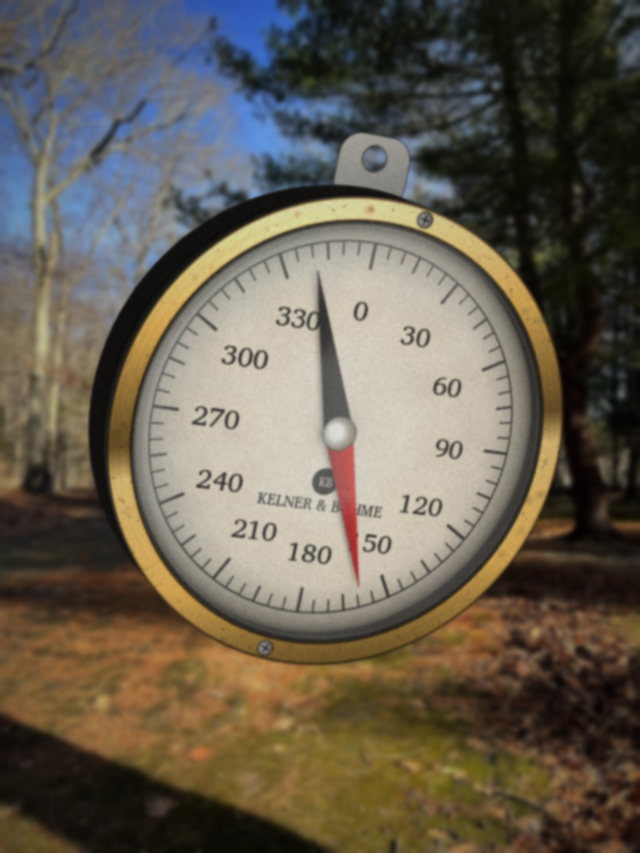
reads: 160
